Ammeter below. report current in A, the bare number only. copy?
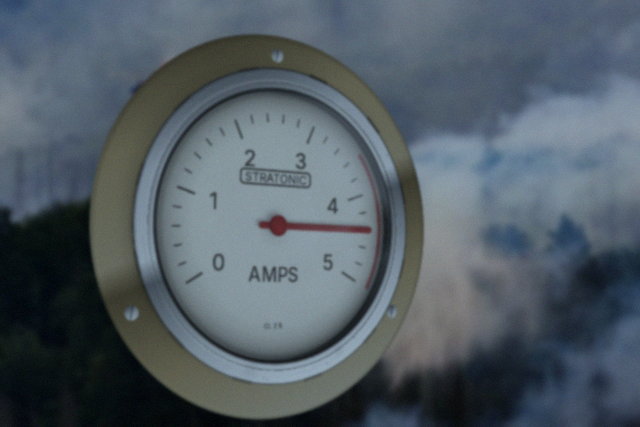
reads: 4.4
